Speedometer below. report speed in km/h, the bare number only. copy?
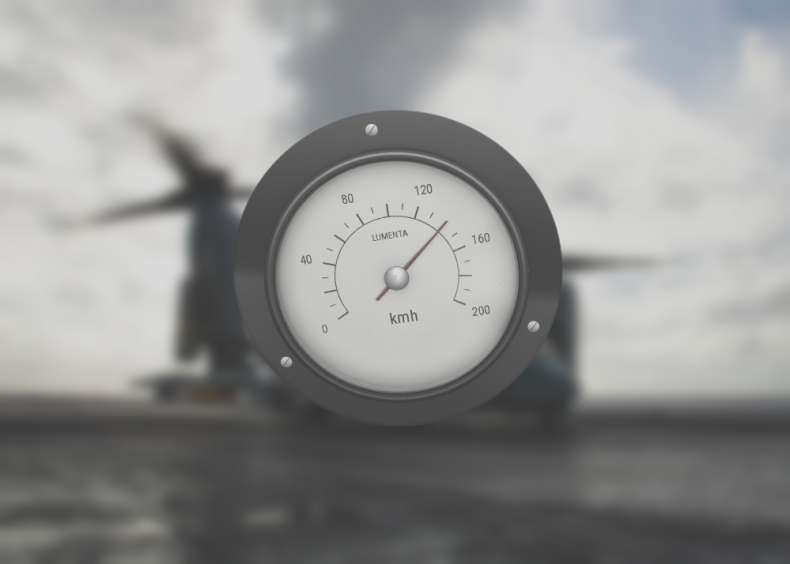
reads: 140
